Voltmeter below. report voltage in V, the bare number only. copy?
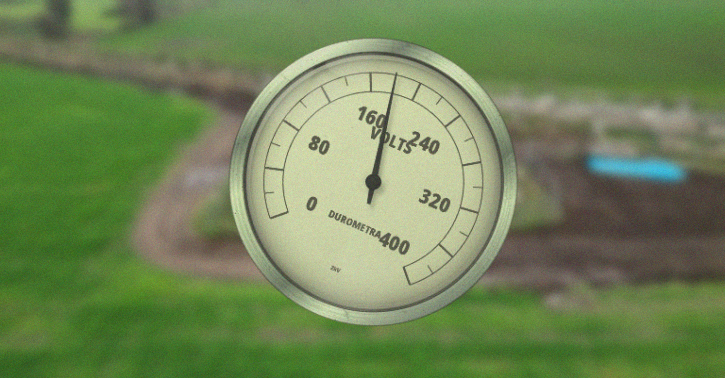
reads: 180
